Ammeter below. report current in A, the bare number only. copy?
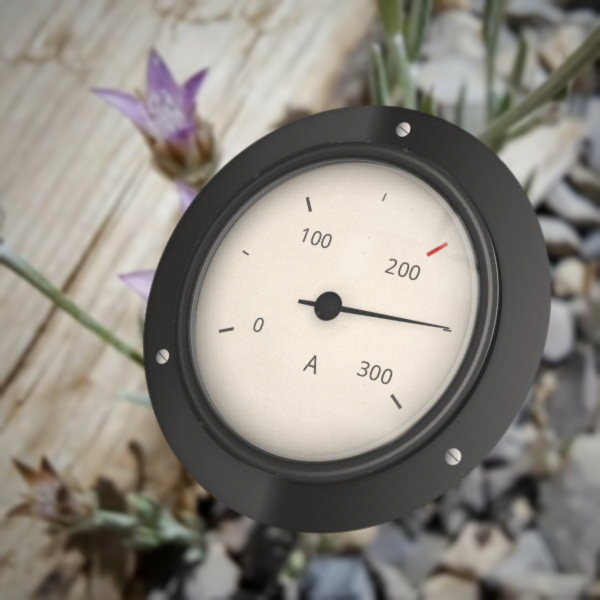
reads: 250
